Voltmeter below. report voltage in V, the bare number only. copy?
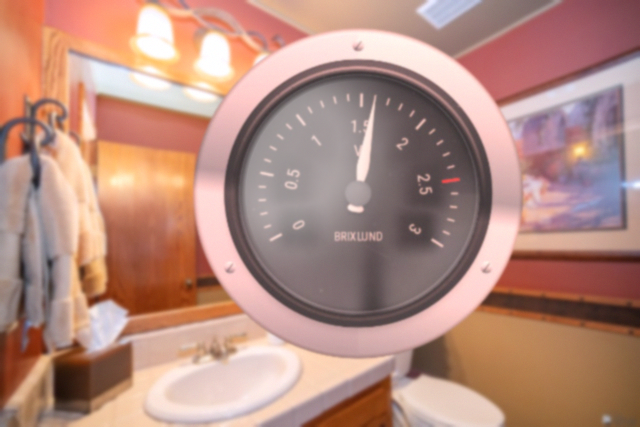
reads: 1.6
